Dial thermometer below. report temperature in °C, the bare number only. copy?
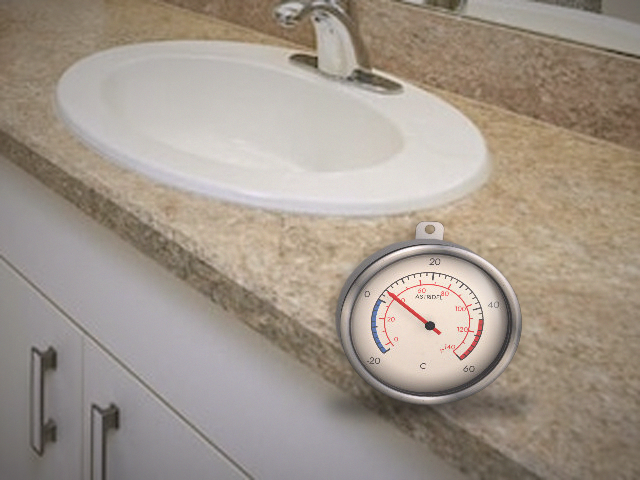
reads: 4
